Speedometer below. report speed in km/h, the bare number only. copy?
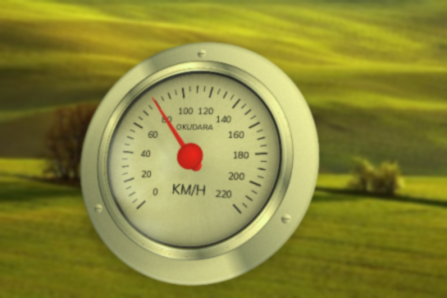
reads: 80
